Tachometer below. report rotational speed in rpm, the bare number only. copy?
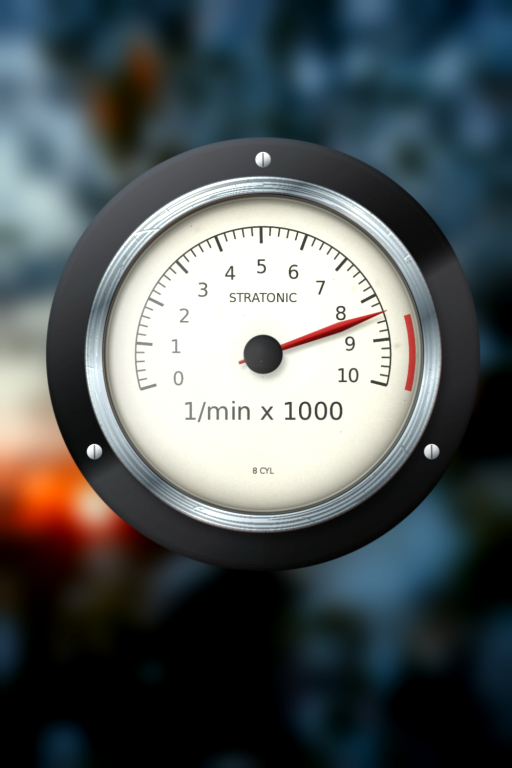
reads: 8400
